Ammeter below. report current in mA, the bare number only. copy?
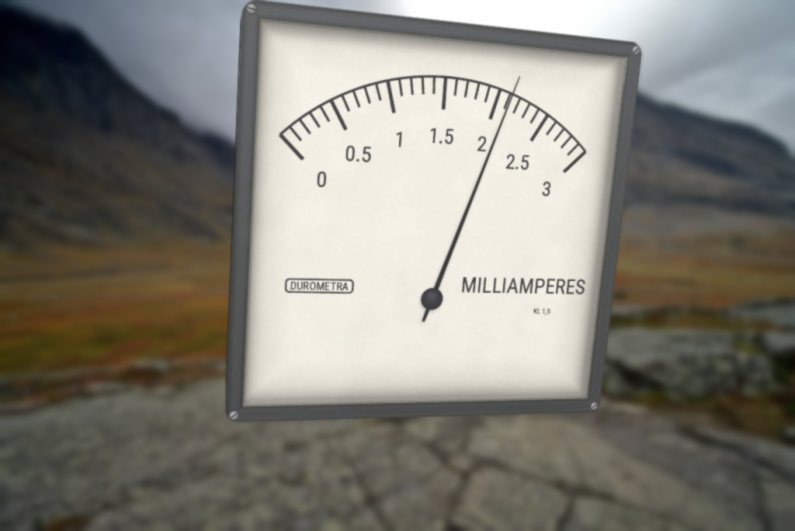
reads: 2.1
